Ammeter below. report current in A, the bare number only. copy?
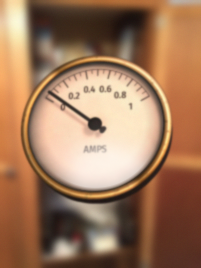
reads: 0.05
